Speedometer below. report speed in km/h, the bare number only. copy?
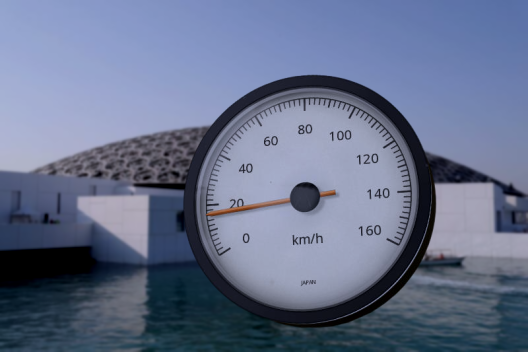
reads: 16
